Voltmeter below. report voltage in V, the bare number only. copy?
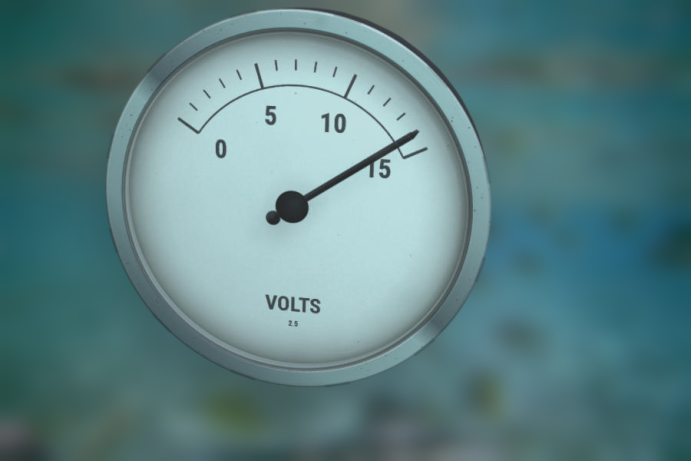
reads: 14
